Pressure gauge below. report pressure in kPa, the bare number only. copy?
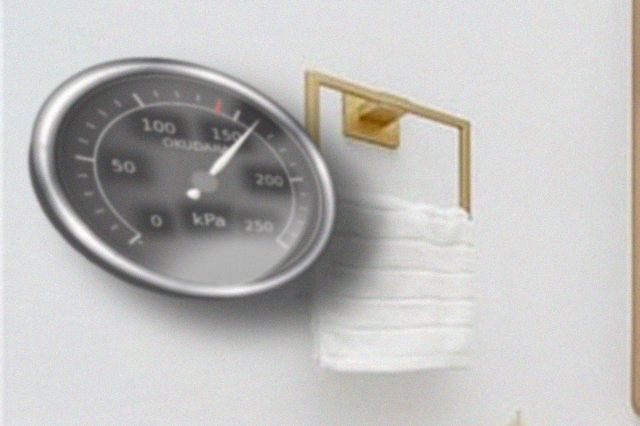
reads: 160
